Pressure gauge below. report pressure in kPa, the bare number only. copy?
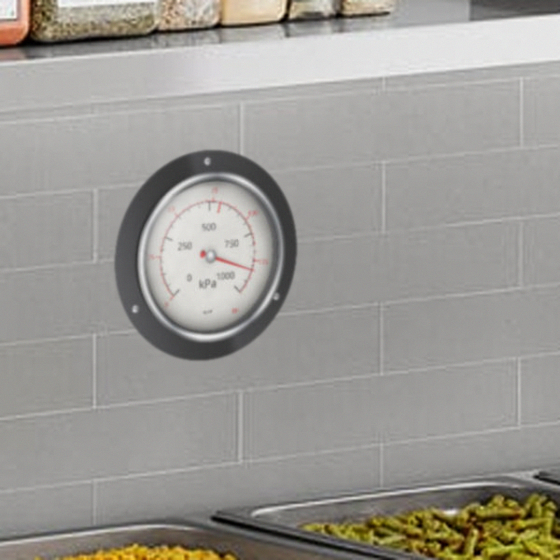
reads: 900
